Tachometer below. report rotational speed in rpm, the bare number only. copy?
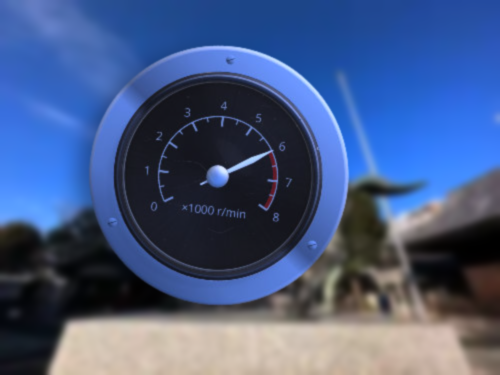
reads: 6000
